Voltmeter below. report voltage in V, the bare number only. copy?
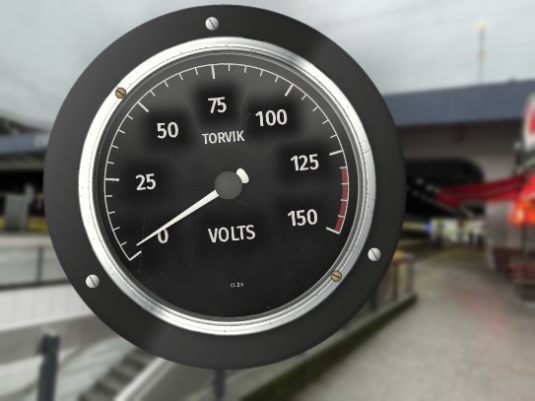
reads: 2.5
